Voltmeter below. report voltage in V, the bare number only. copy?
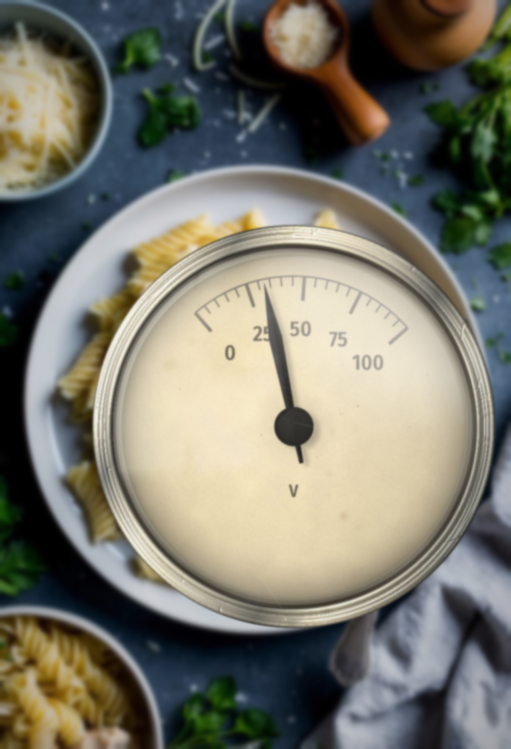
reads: 32.5
